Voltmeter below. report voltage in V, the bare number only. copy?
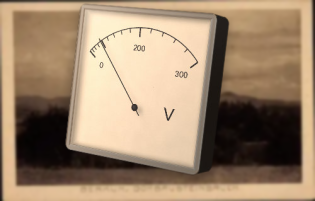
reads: 100
